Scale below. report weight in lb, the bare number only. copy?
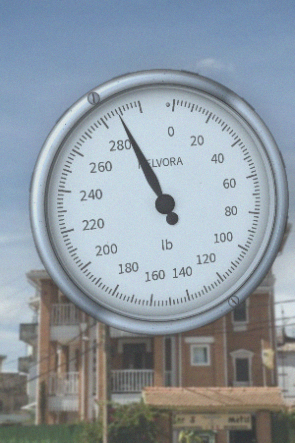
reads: 288
